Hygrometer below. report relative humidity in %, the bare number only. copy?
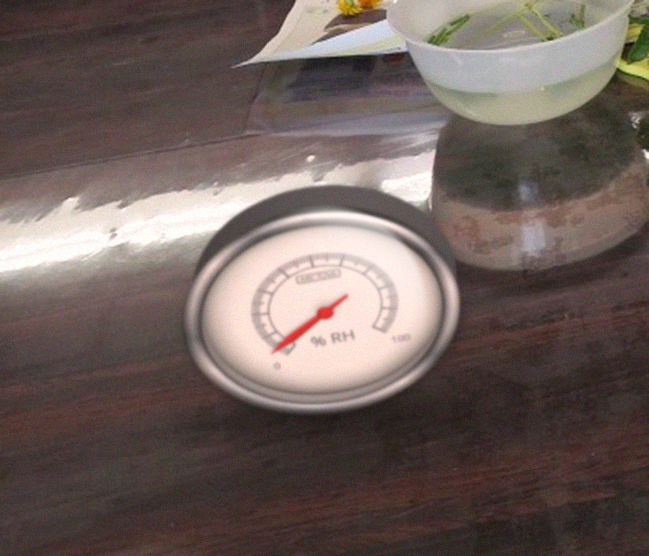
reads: 5
